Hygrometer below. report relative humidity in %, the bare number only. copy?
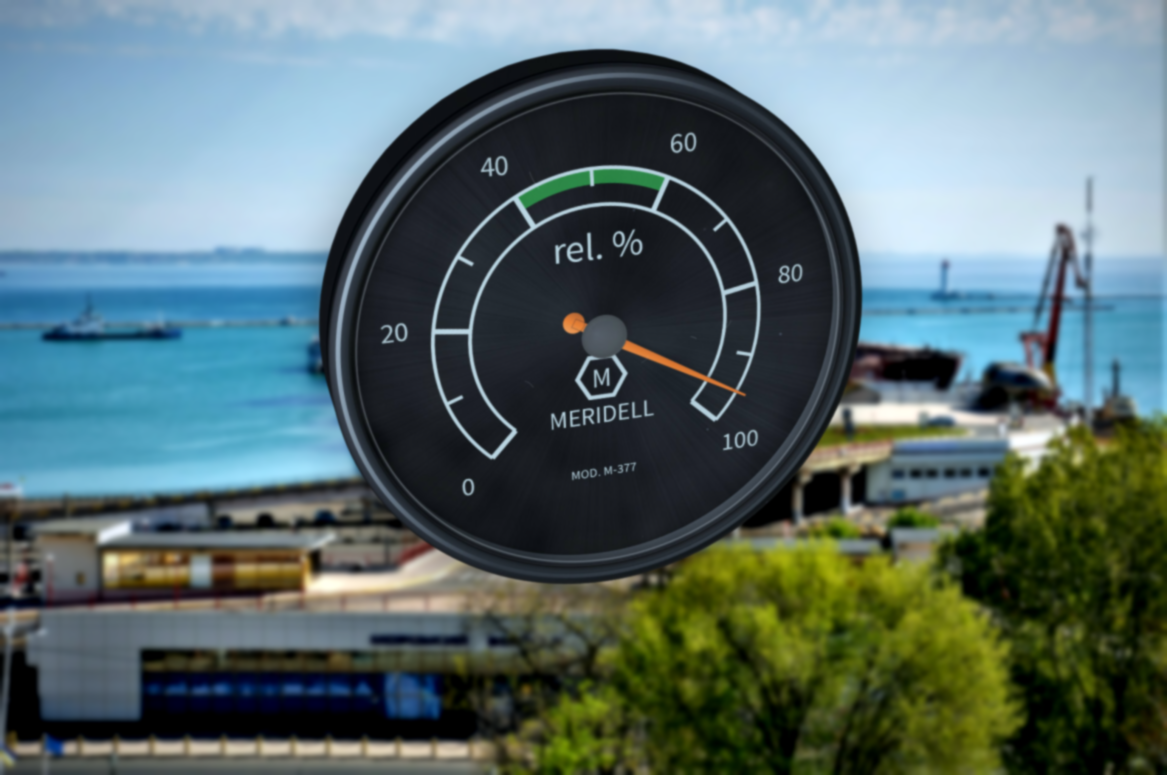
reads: 95
